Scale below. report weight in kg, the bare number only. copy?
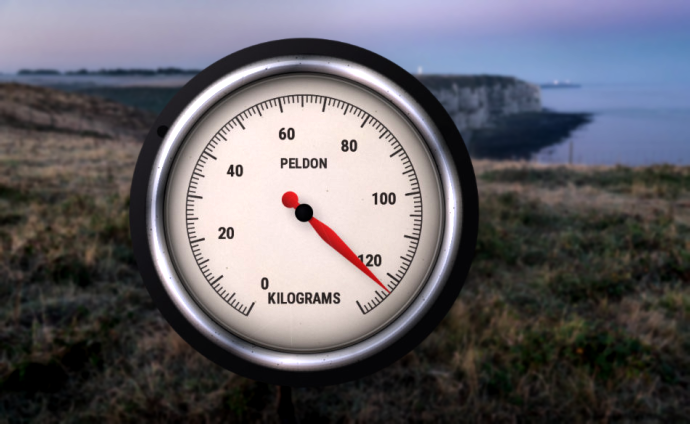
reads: 123
